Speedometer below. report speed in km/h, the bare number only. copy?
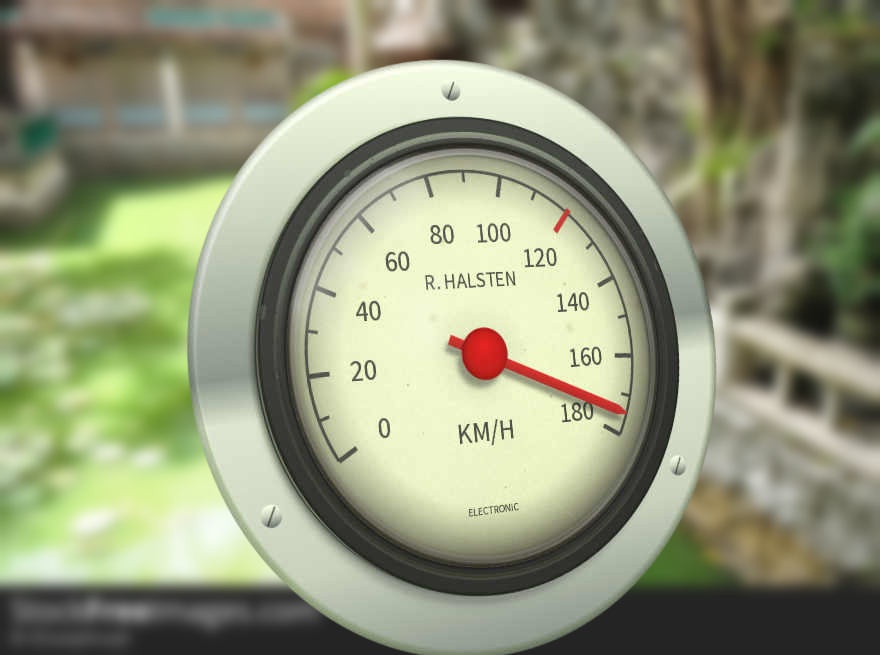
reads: 175
